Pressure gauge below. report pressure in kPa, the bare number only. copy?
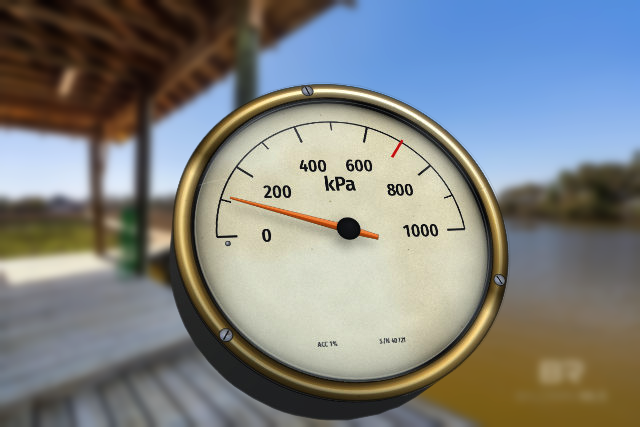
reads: 100
